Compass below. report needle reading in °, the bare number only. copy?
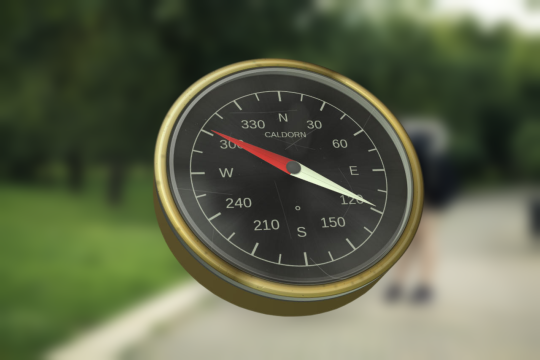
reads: 300
